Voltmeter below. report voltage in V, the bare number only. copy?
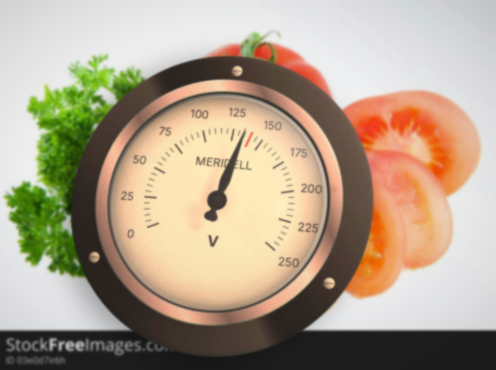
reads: 135
